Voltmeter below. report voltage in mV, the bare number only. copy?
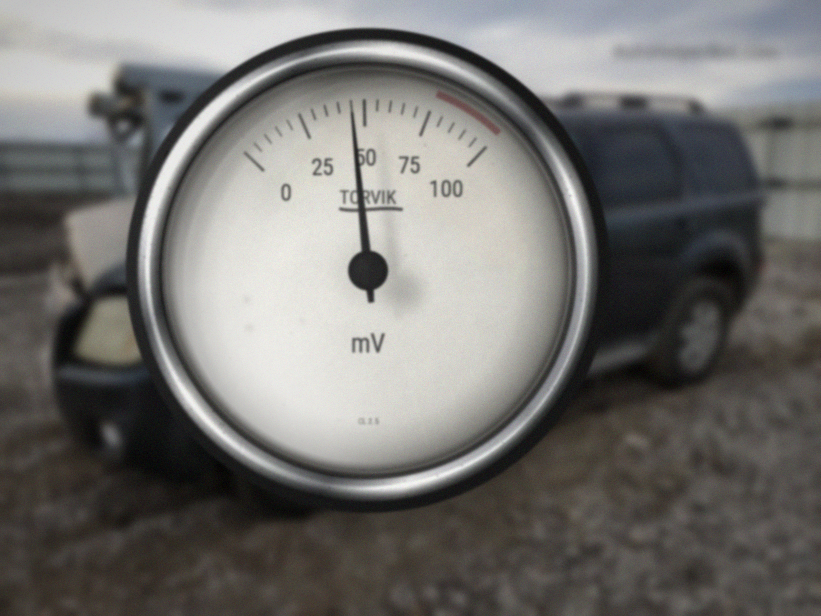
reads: 45
